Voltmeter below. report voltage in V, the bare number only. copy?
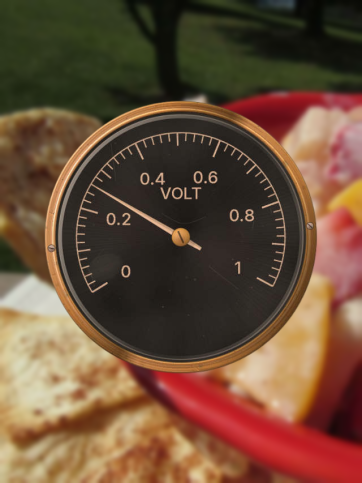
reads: 0.26
